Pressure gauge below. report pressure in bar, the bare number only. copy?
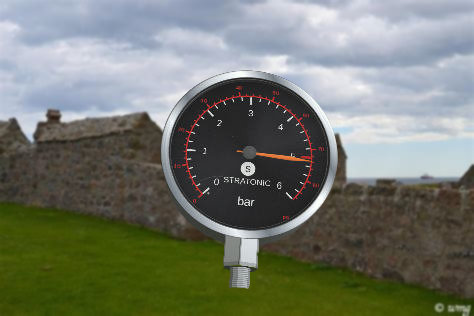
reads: 5.1
